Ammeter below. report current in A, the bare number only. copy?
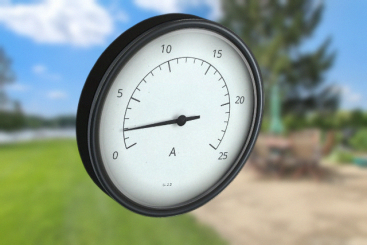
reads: 2
